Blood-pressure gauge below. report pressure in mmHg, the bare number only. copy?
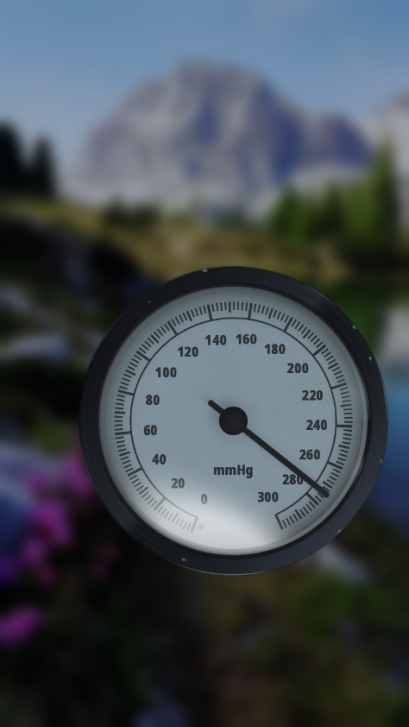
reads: 274
